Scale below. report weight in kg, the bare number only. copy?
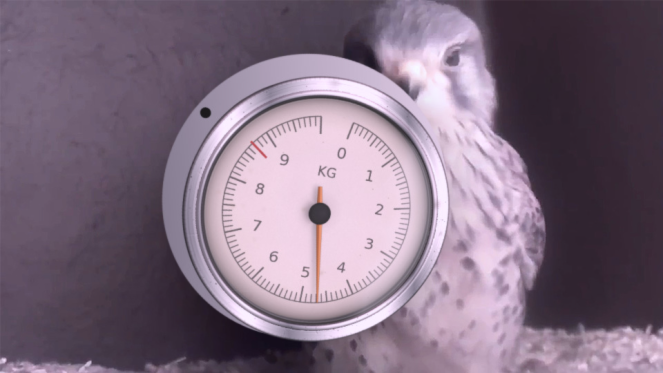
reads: 4.7
